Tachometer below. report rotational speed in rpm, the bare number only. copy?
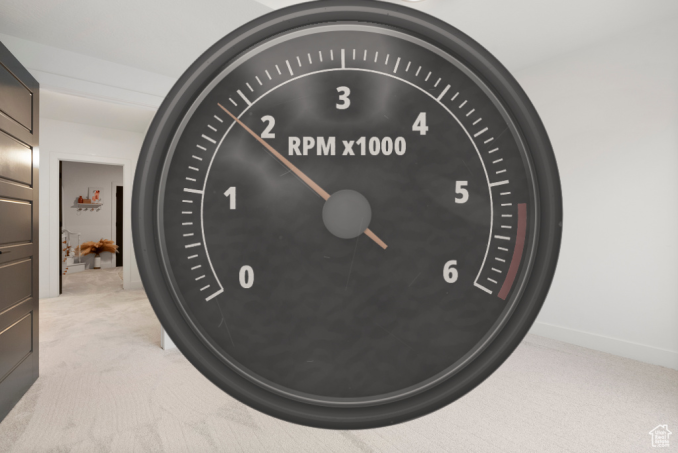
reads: 1800
